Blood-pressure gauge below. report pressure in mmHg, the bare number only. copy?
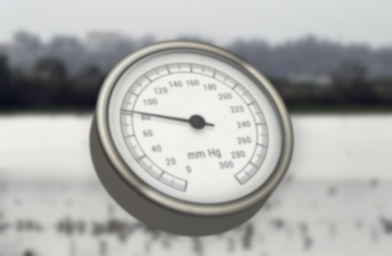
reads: 80
